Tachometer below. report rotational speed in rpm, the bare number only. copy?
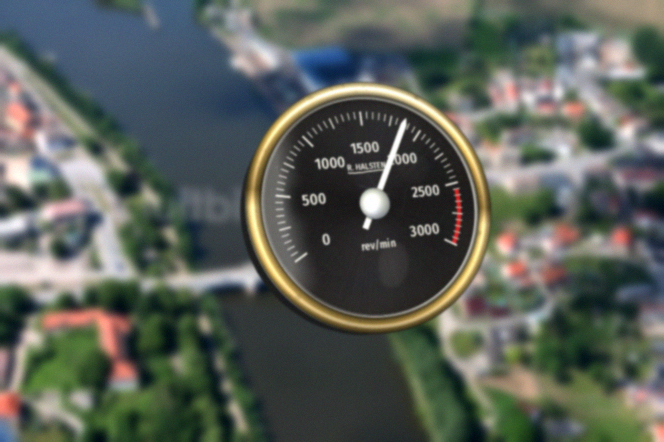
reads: 1850
